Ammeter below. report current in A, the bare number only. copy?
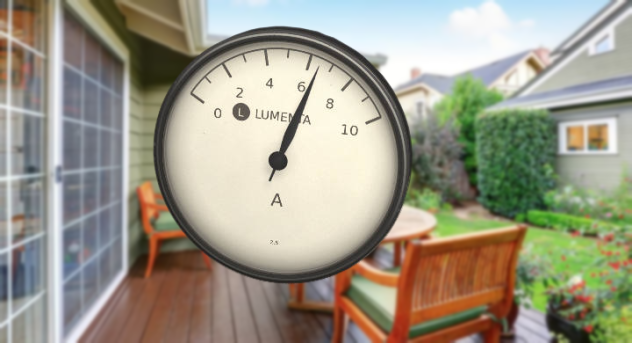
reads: 6.5
